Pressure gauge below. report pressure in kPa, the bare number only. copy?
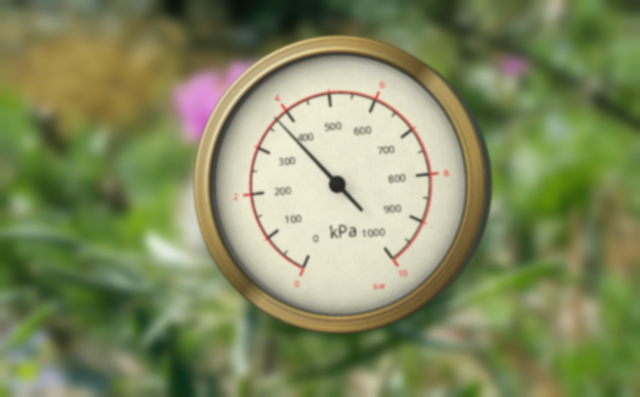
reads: 375
